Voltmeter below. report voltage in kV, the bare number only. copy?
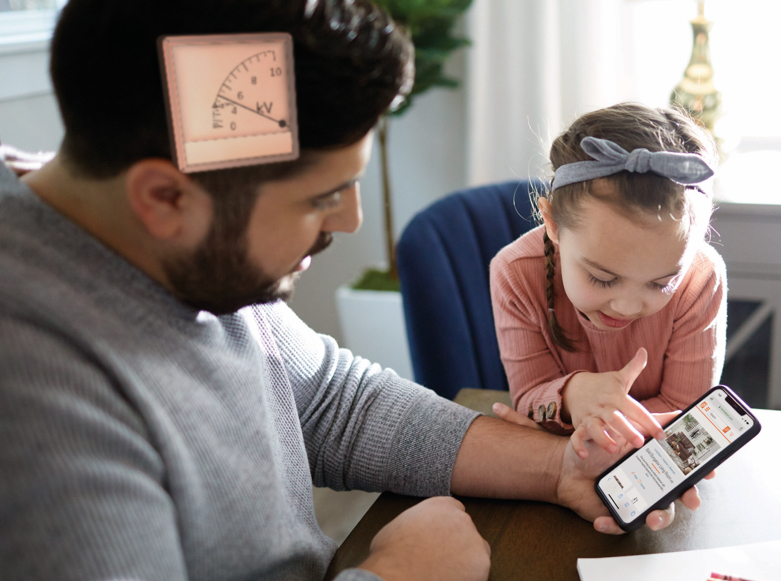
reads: 5
